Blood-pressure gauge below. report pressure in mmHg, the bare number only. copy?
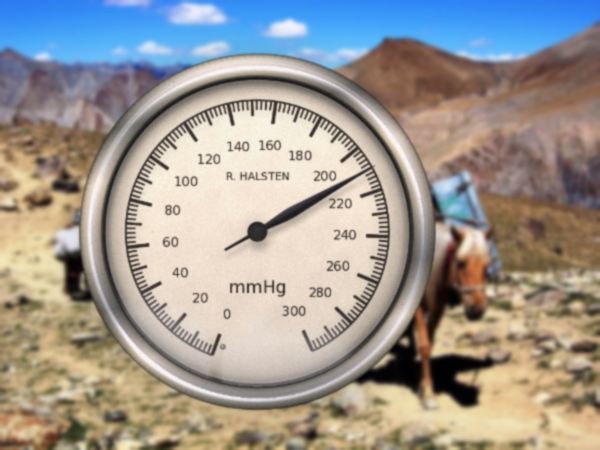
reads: 210
